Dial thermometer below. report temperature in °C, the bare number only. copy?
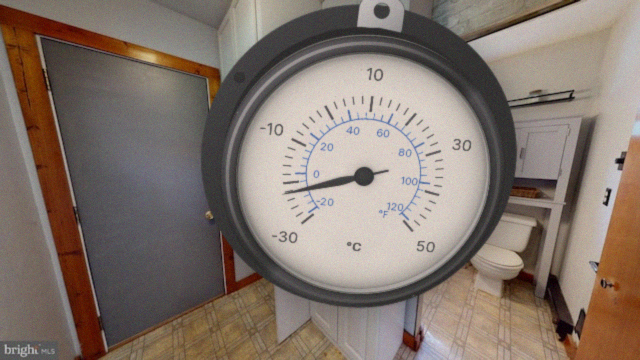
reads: -22
